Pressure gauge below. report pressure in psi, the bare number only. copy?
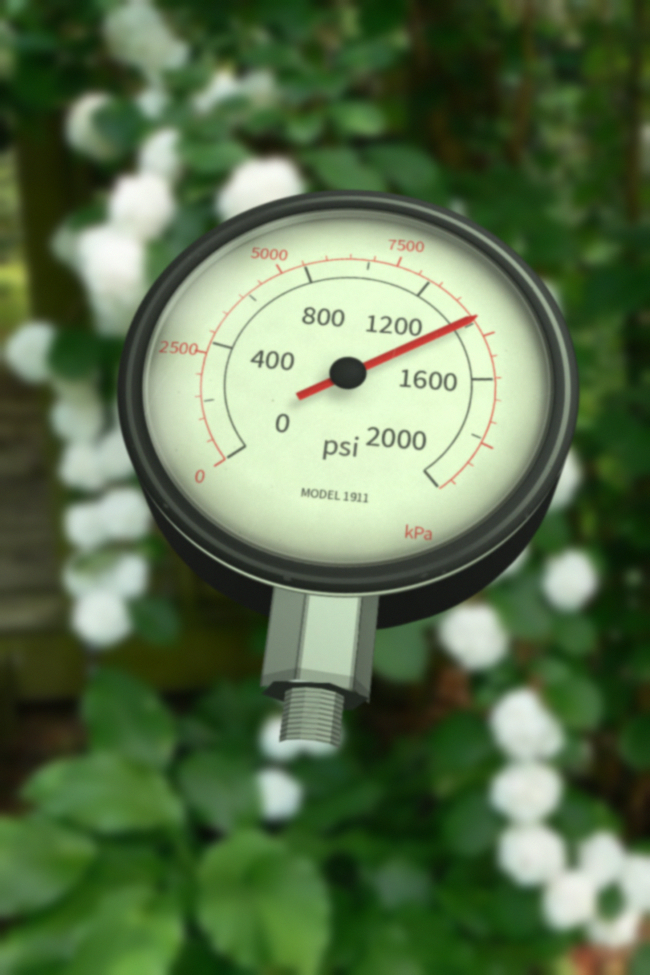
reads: 1400
